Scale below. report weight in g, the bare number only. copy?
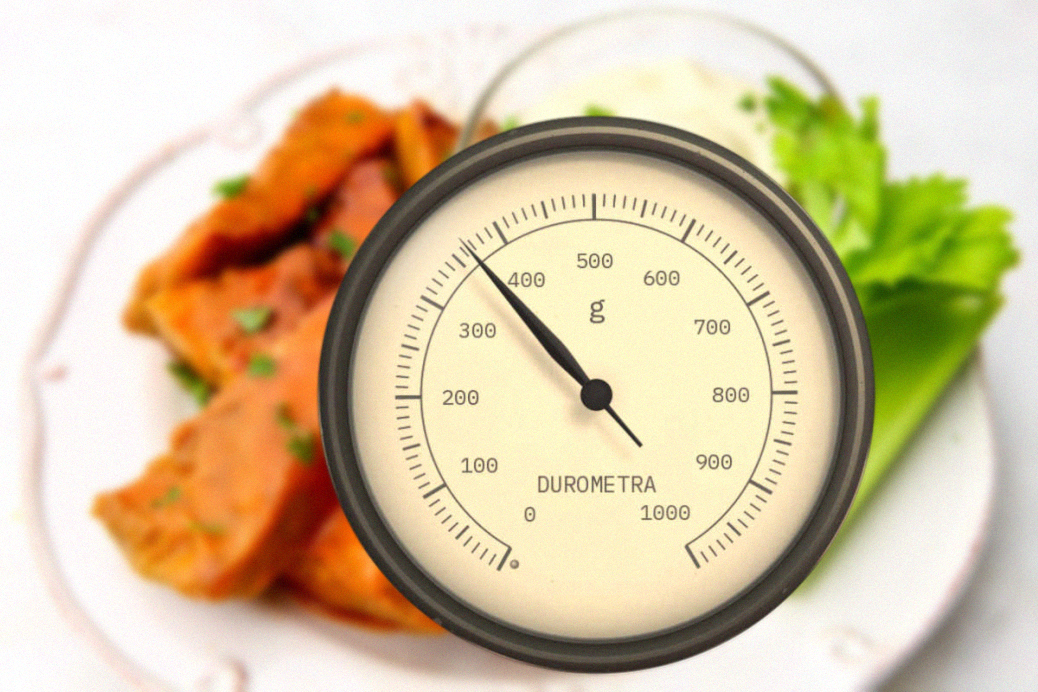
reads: 365
